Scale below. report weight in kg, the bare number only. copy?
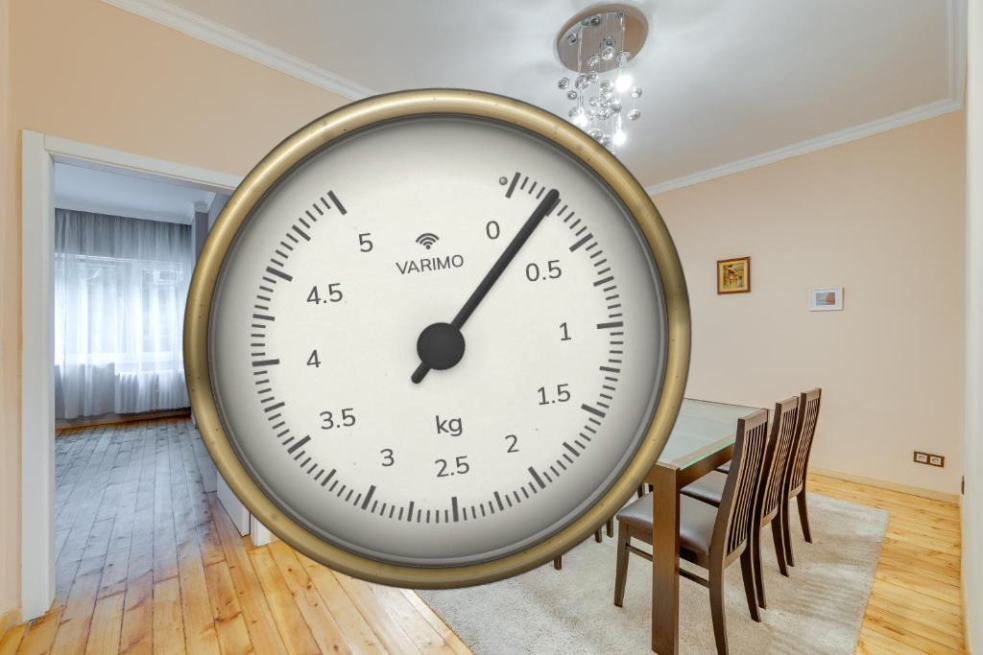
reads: 0.2
